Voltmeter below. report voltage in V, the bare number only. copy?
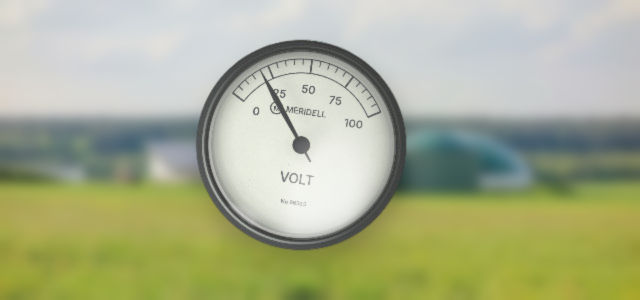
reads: 20
